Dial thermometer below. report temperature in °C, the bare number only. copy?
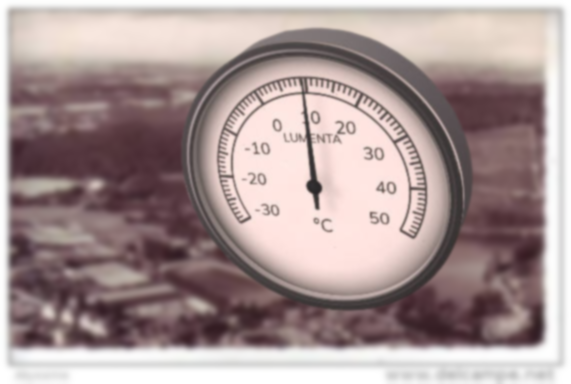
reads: 10
